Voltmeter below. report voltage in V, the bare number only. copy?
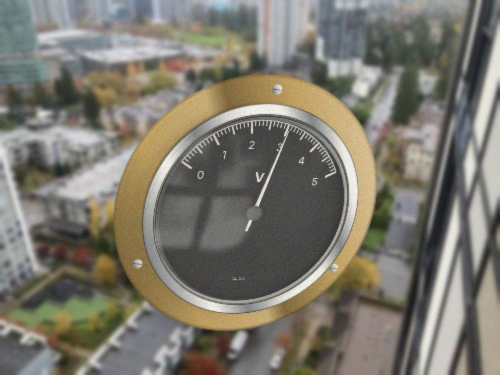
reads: 3
